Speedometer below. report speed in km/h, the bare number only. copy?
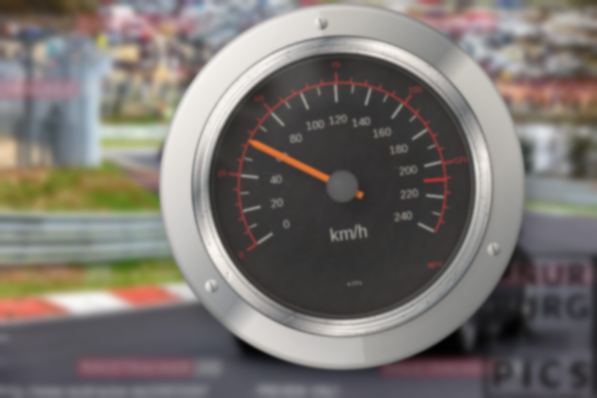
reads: 60
